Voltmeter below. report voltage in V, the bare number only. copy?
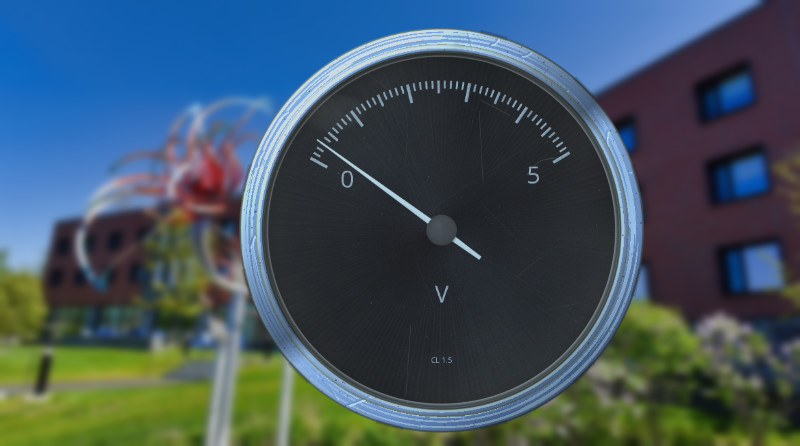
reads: 0.3
